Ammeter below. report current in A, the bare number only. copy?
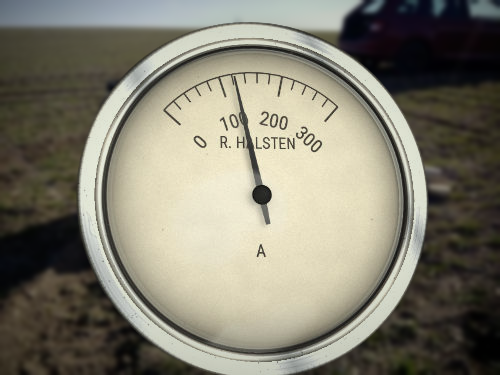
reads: 120
